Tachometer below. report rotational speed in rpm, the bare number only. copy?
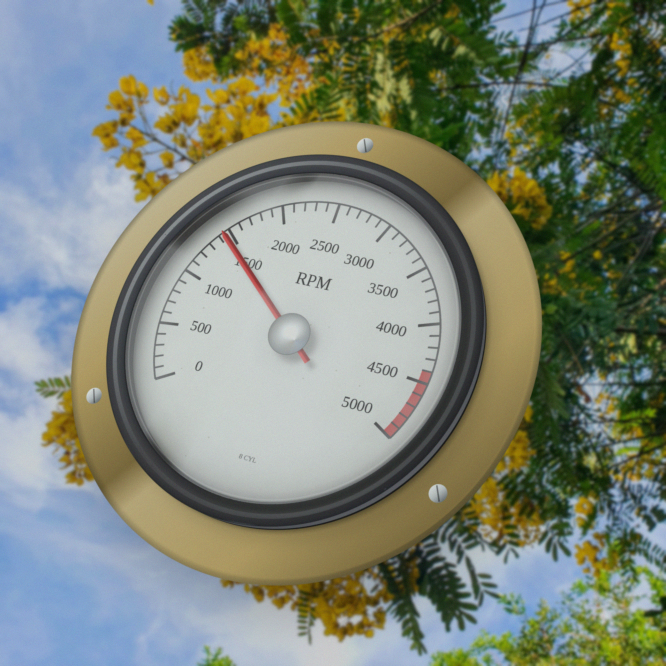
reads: 1450
